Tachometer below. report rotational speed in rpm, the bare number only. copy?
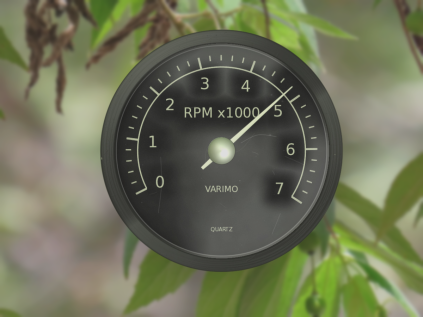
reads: 4800
